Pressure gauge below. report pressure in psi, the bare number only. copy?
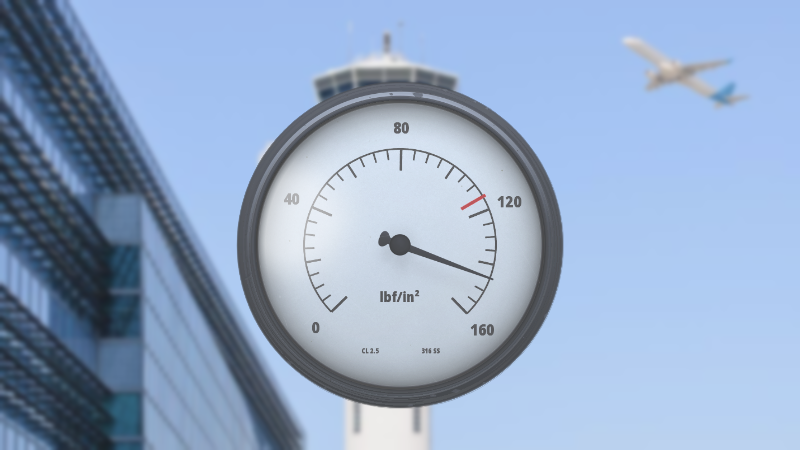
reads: 145
